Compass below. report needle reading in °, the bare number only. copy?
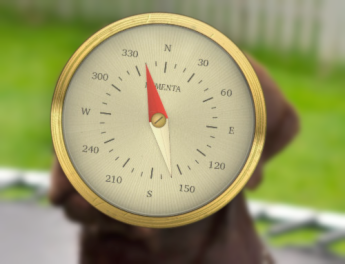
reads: 340
